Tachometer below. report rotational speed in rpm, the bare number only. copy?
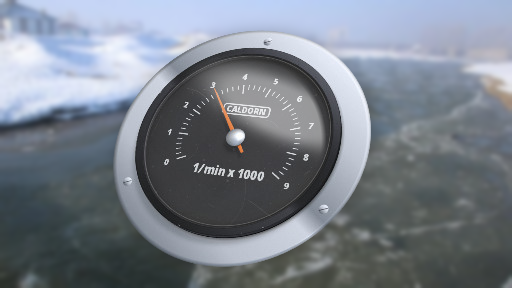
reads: 3000
